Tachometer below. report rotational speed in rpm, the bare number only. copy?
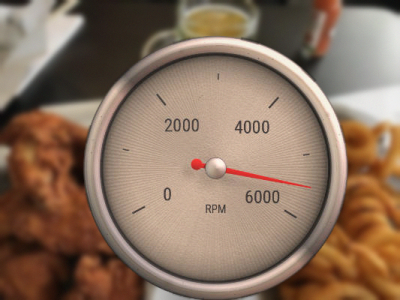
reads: 5500
